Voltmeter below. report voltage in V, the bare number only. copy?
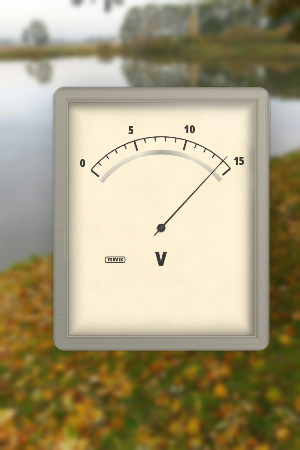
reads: 14
